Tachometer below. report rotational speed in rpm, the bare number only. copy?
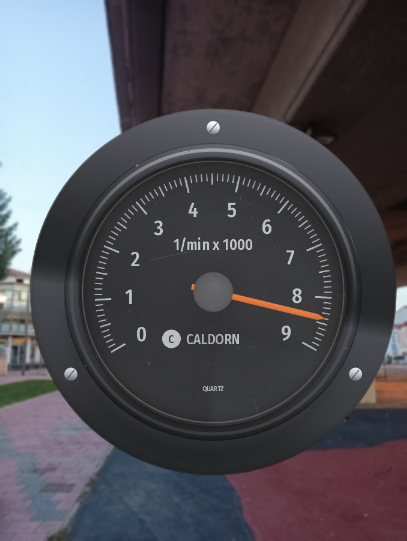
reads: 8400
